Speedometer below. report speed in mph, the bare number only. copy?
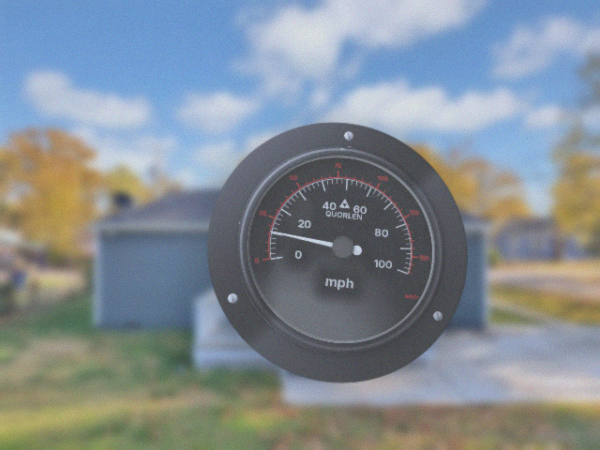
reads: 10
